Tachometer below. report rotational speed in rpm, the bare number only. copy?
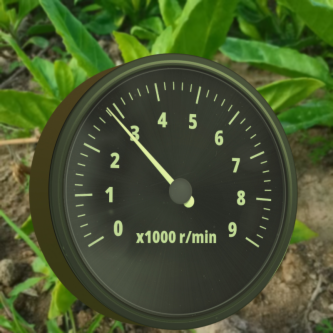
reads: 2800
